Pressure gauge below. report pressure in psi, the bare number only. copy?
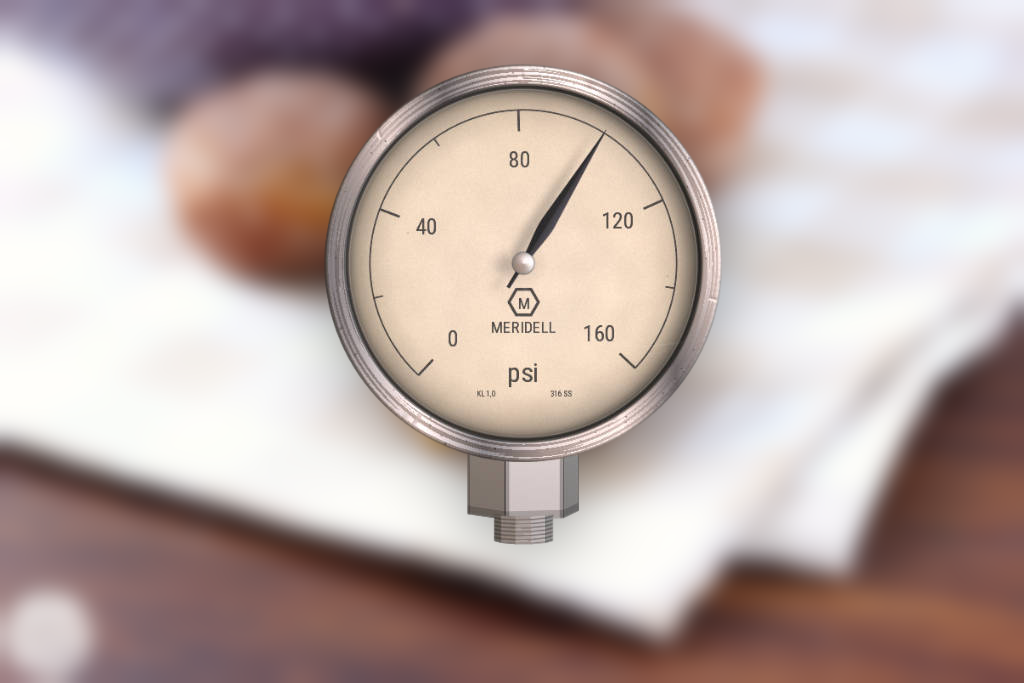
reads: 100
